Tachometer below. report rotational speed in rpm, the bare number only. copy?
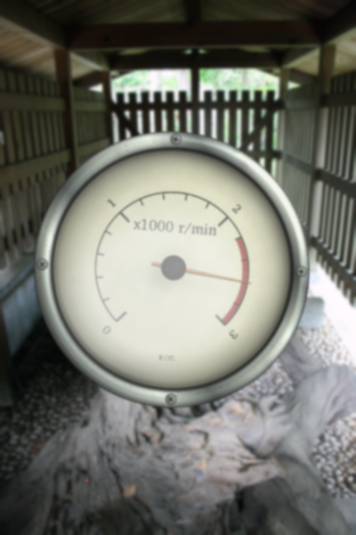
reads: 2600
